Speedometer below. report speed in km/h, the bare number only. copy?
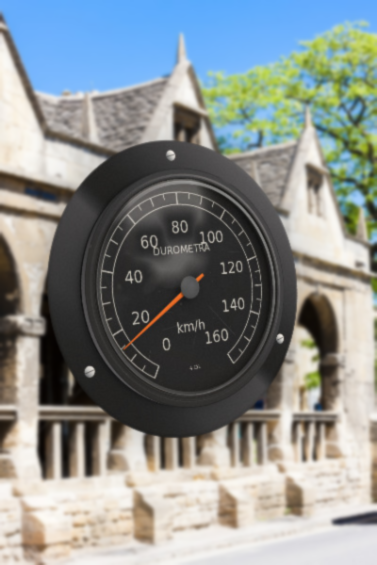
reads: 15
